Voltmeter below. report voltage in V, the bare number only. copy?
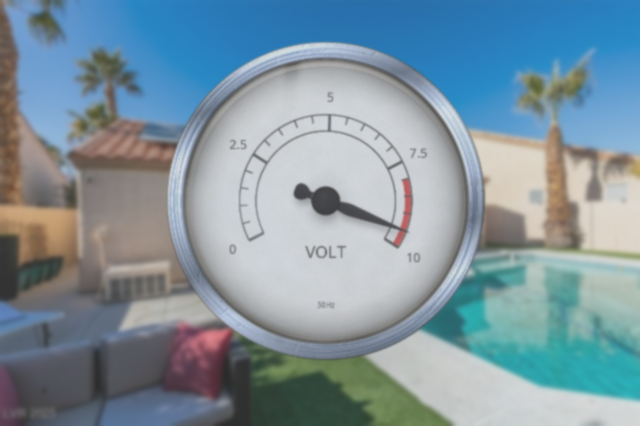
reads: 9.5
